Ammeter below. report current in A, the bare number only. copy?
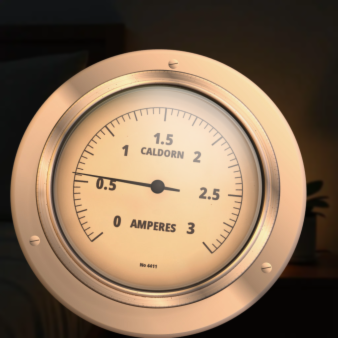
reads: 0.55
